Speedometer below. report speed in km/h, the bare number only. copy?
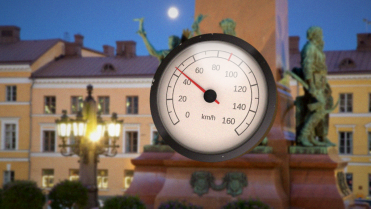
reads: 45
